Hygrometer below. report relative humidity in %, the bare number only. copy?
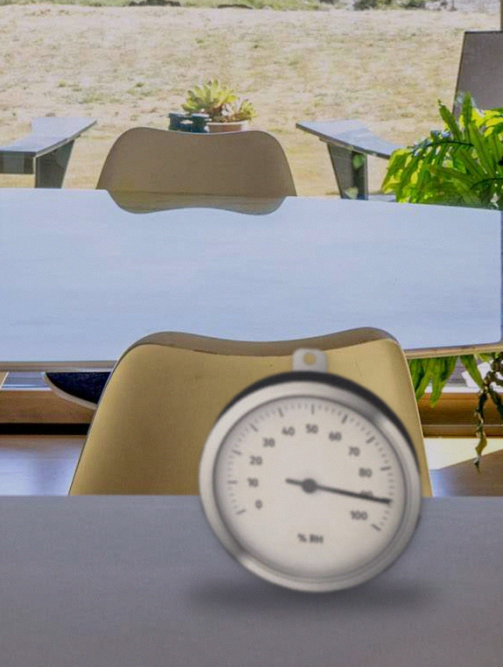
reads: 90
